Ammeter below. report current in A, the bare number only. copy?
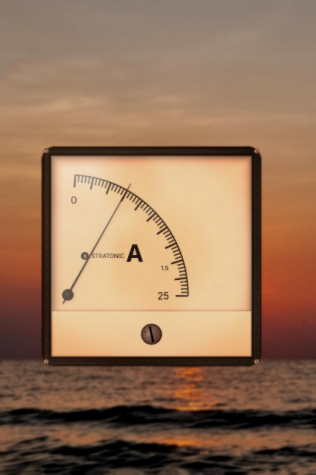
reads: 7.5
